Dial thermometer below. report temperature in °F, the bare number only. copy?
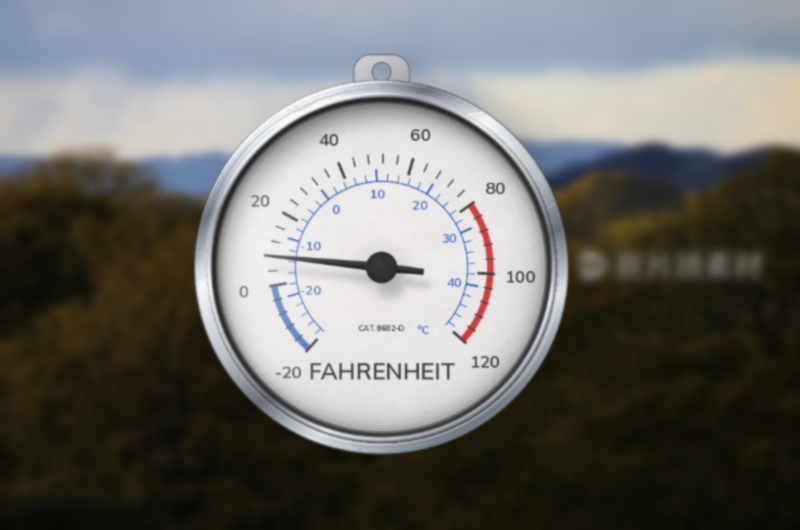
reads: 8
